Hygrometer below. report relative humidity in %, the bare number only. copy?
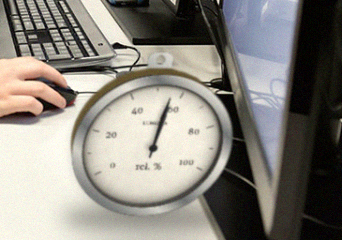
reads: 55
